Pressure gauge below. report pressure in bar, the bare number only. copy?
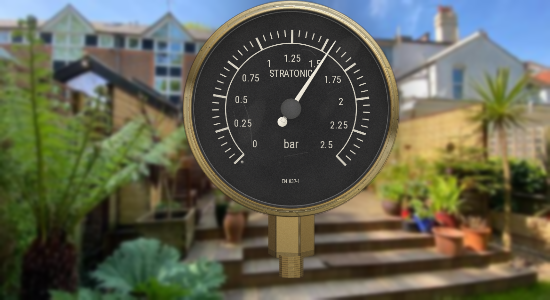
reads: 1.55
